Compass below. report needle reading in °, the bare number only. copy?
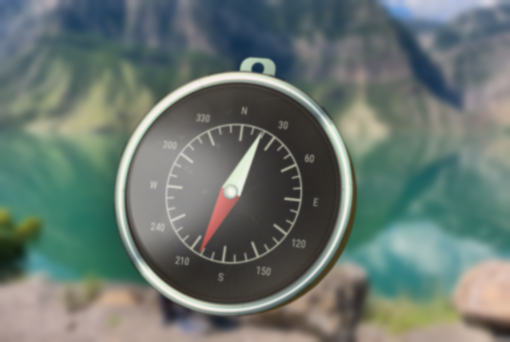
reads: 200
